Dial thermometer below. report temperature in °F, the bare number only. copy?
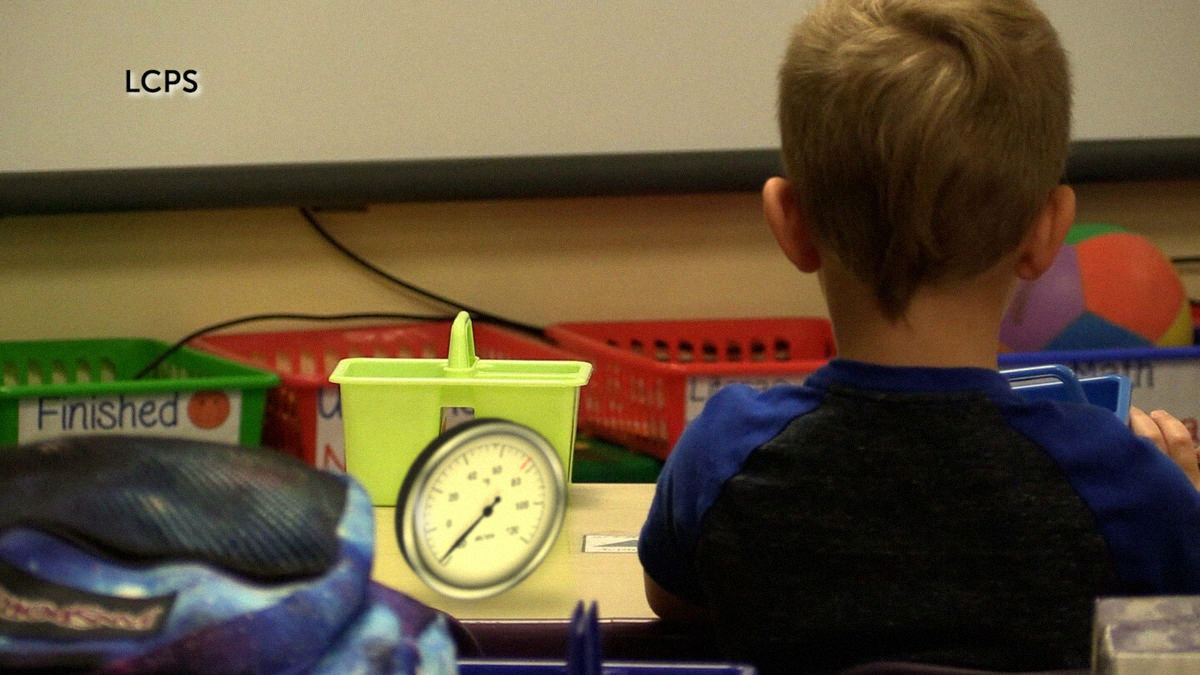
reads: -16
